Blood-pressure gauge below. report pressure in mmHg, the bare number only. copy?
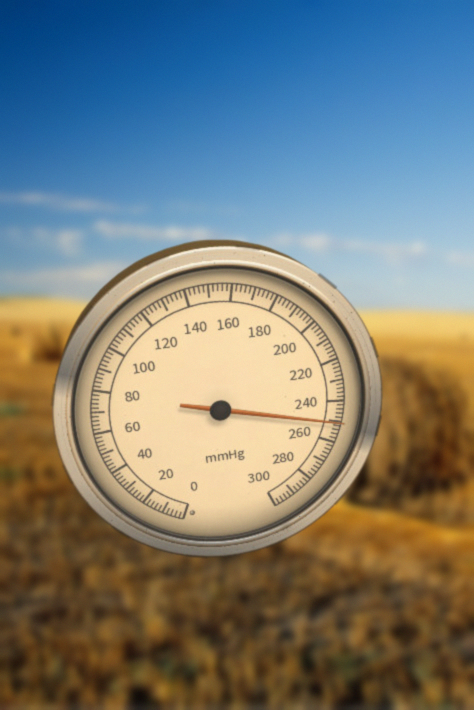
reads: 250
